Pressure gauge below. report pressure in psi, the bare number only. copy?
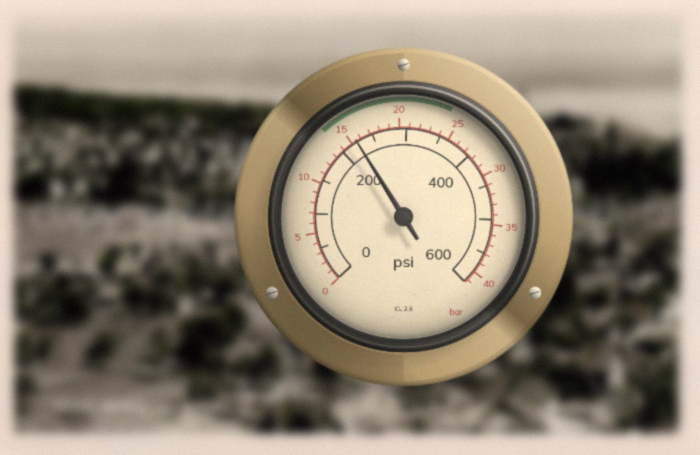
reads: 225
